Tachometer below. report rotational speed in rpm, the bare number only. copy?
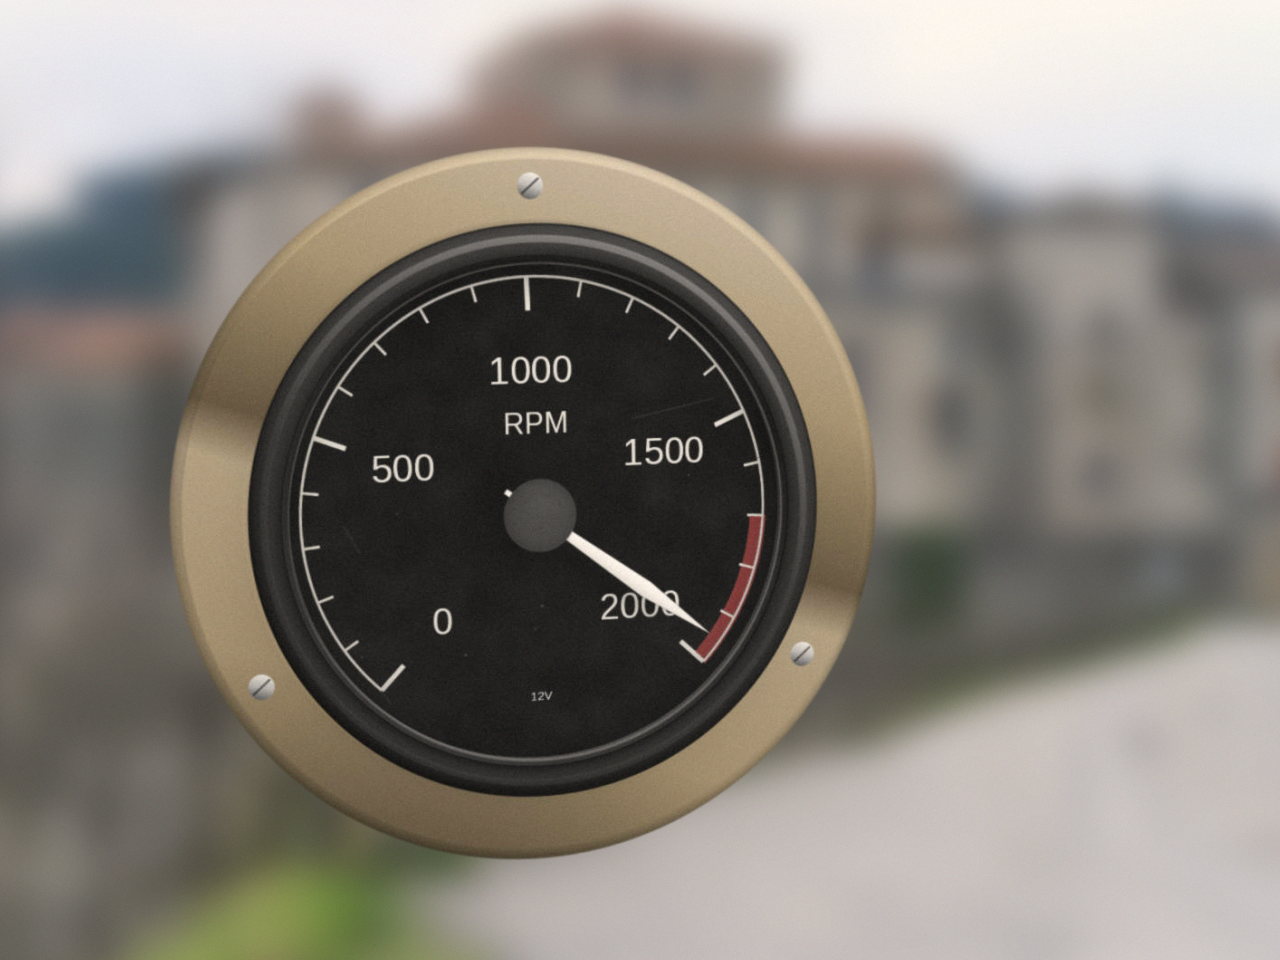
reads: 1950
